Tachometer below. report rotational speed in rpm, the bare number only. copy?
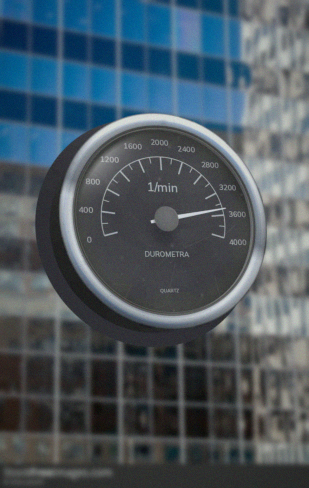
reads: 3500
